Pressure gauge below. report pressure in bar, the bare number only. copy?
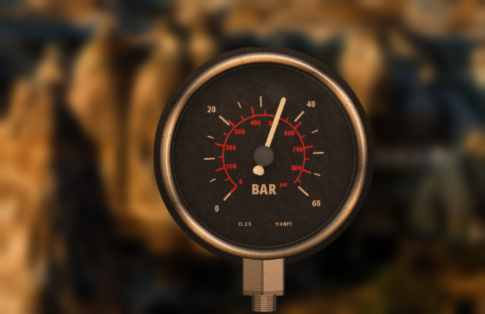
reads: 35
